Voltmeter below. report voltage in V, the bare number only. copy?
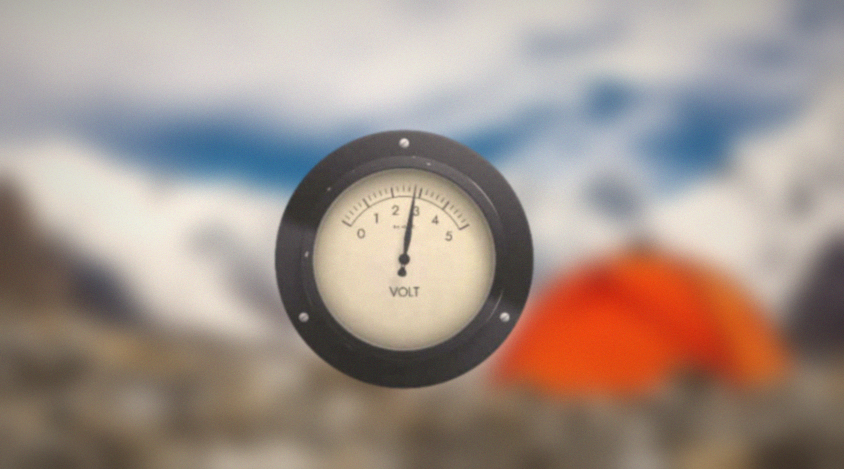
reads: 2.8
